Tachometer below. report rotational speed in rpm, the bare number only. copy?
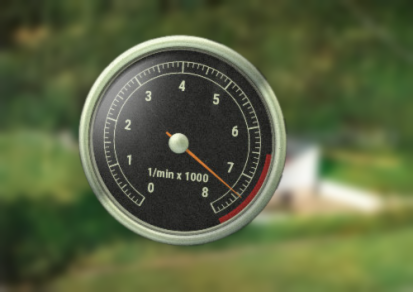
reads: 7400
